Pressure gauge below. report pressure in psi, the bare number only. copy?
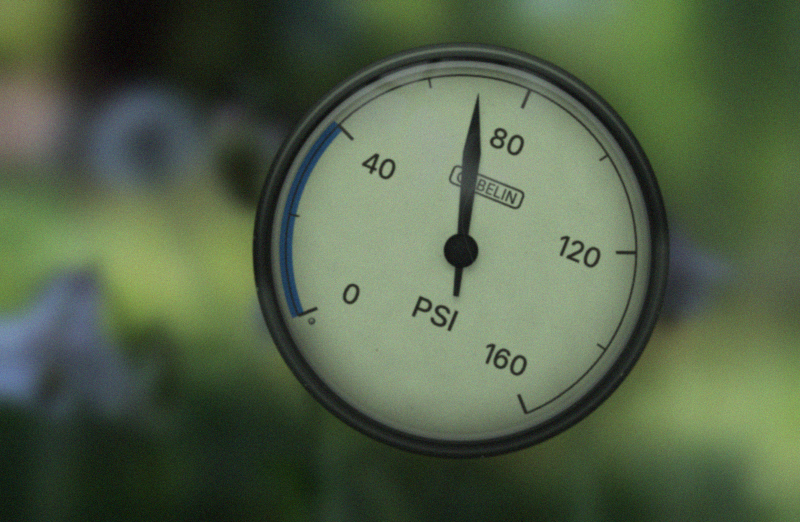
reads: 70
